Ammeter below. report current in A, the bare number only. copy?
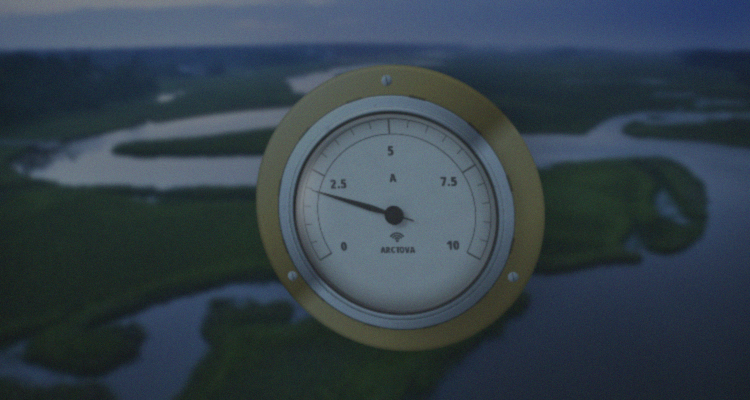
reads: 2
